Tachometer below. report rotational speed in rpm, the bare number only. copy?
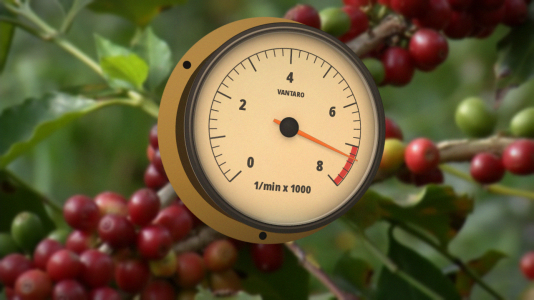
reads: 7300
